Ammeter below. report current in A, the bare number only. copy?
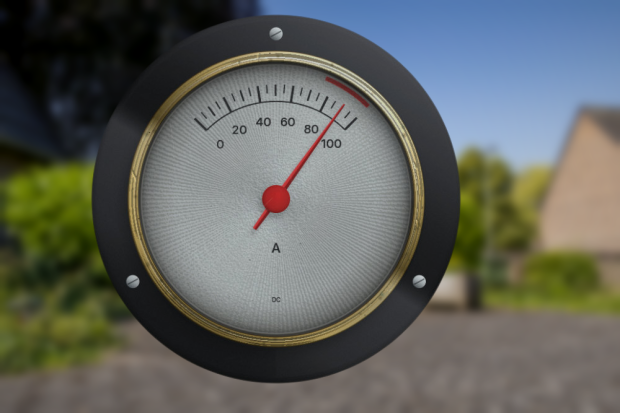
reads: 90
